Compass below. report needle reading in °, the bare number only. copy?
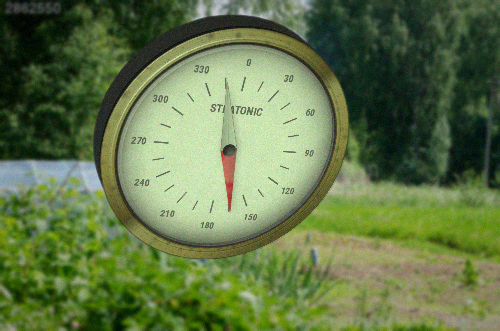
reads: 165
